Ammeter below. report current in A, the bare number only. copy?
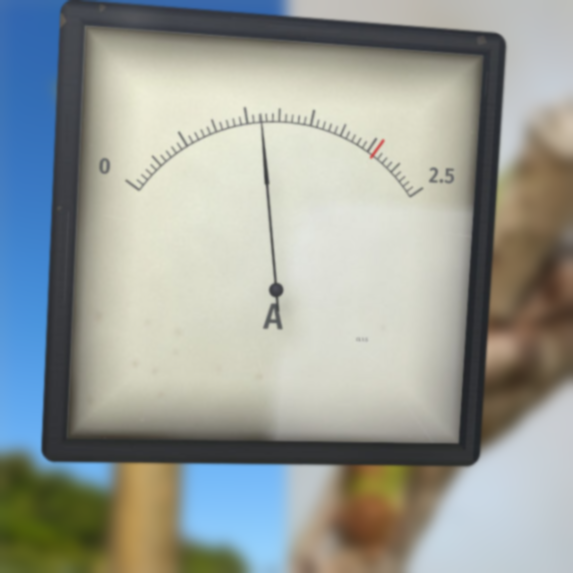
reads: 1.1
